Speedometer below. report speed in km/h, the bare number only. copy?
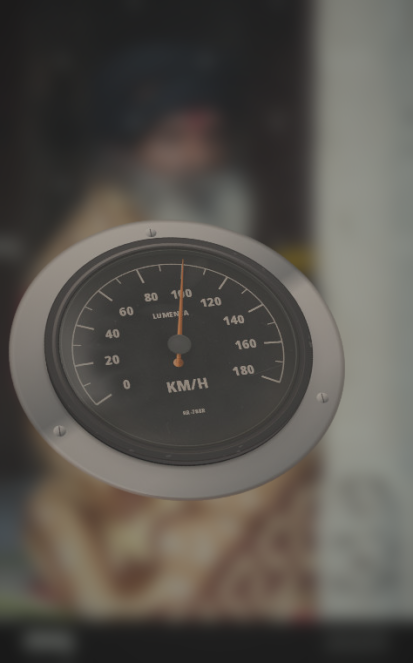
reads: 100
